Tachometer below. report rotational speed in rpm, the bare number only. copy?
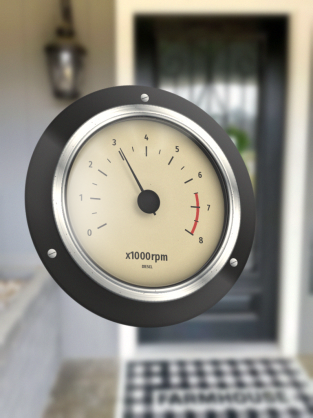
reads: 3000
